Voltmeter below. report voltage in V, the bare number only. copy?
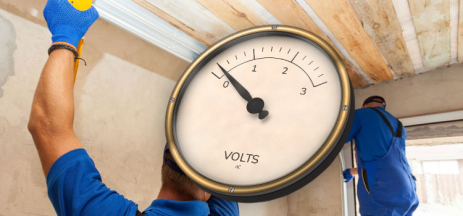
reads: 0.2
